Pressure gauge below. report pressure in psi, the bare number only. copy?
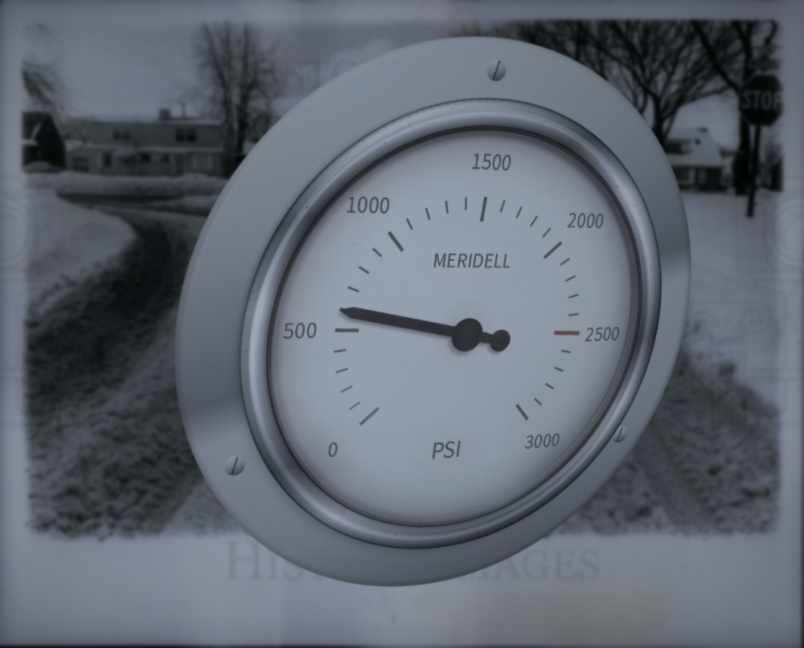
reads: 600
